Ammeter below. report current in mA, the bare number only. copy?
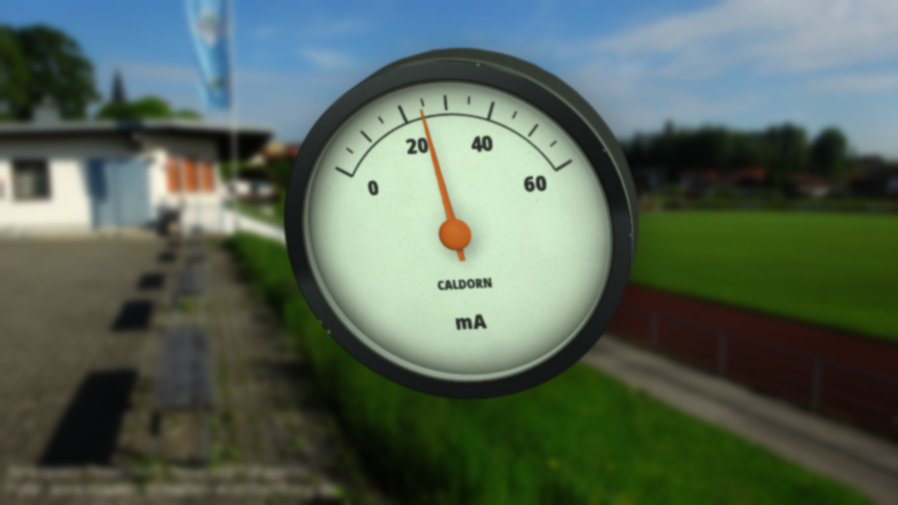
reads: 25
